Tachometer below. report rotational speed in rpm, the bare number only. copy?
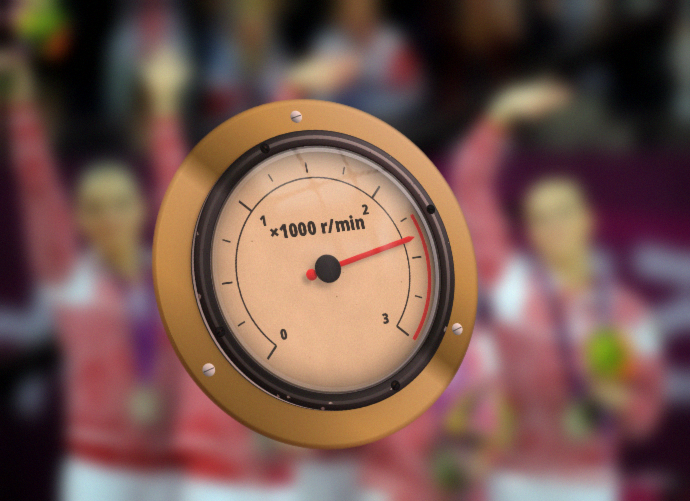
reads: 2375
